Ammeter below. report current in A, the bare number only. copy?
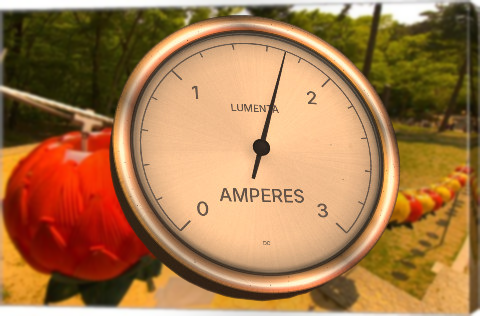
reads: 1.7
